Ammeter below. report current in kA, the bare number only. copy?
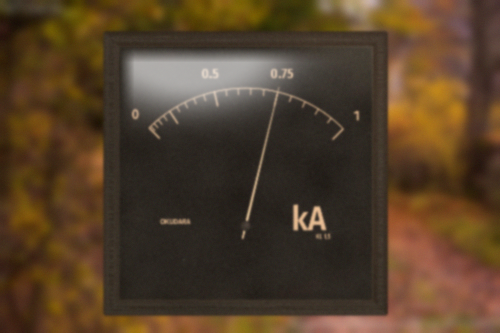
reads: 0.75
